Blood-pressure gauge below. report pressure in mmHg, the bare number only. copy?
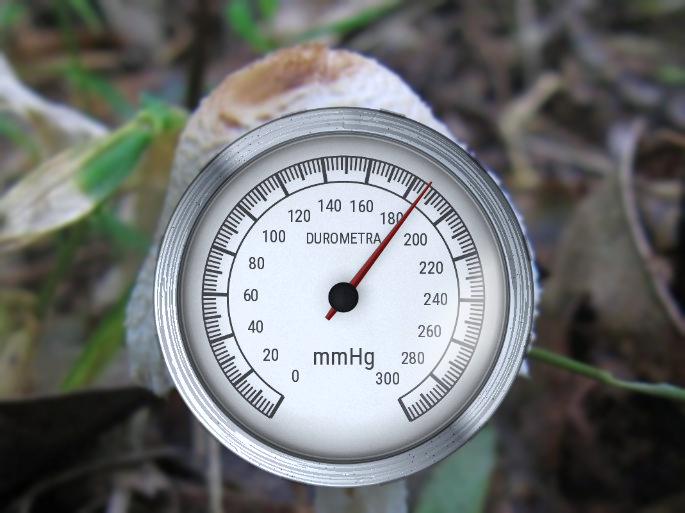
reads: 186
